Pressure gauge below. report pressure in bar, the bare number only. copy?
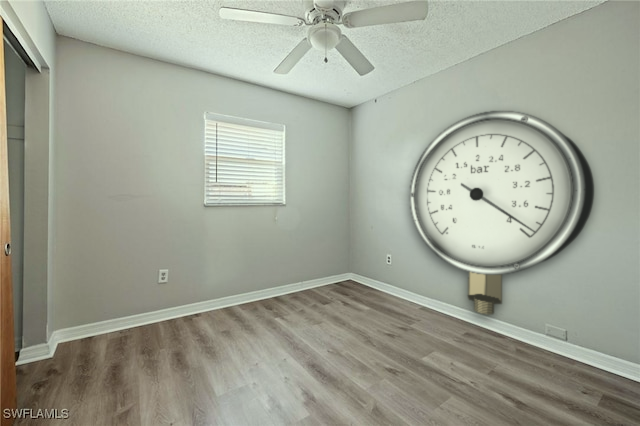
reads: 3.9
